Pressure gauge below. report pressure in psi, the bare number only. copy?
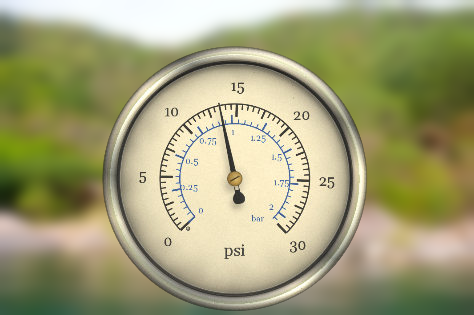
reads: 13.5
